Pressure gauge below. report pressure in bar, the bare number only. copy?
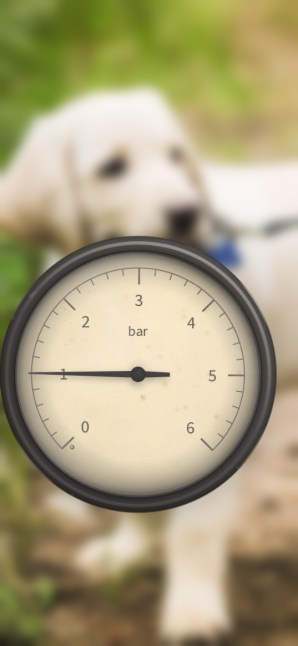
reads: 1
